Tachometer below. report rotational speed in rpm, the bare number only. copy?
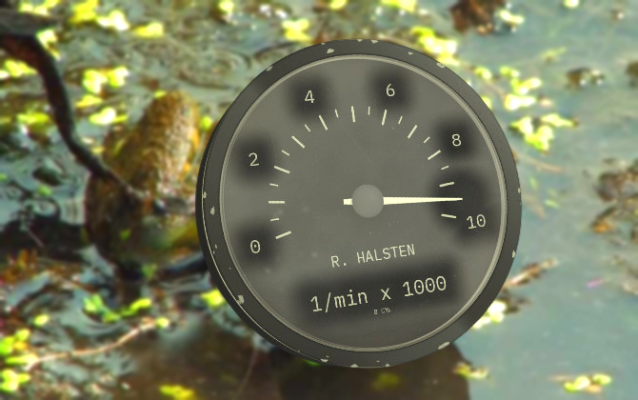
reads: 9500
